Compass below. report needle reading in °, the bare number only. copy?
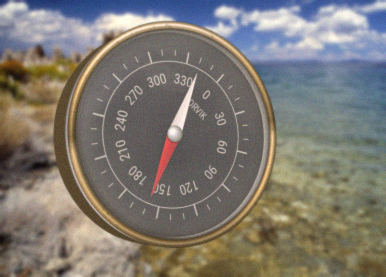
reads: 160
